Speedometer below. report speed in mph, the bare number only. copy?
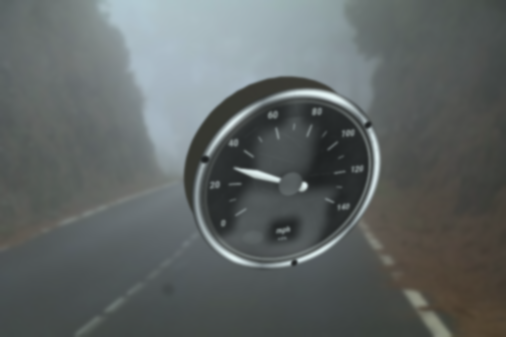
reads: 30
